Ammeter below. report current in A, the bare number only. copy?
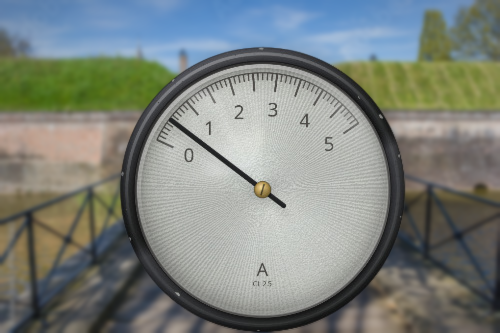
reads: 0.5
